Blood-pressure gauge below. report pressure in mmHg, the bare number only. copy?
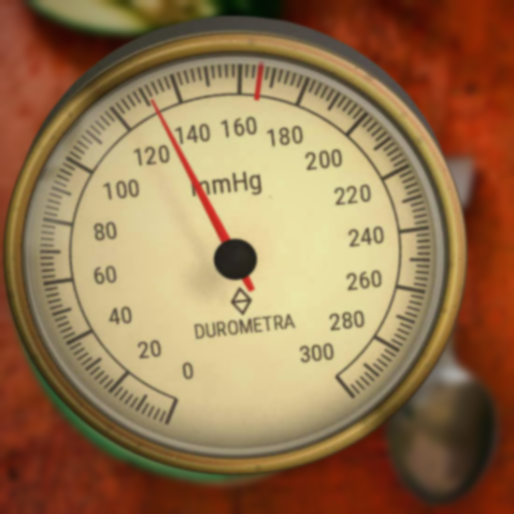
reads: 132
